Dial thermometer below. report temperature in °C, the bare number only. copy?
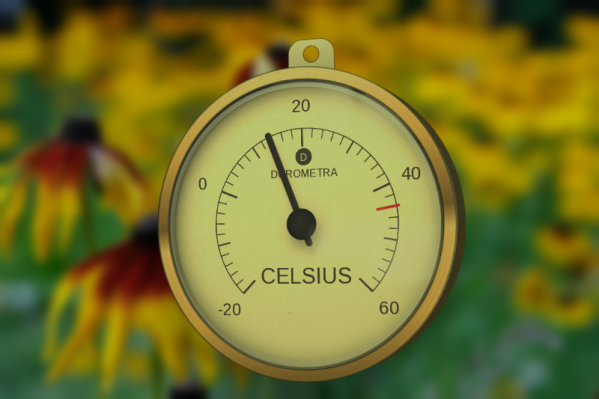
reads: 14
